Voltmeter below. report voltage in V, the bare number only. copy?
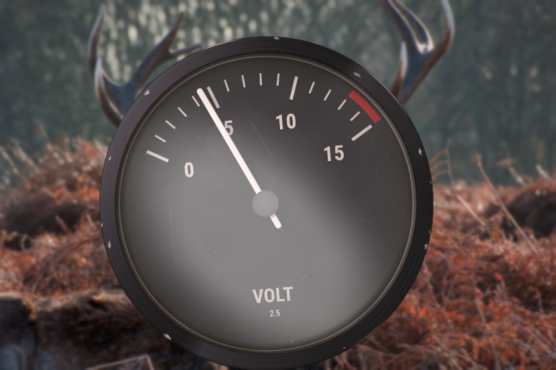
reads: 4.5
